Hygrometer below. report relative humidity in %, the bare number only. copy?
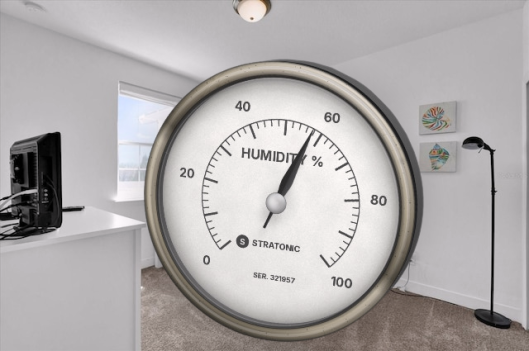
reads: 58
